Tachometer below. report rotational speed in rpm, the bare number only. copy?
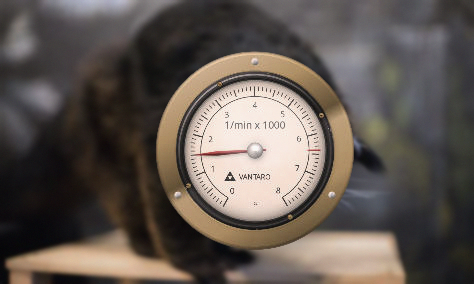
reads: 1500
